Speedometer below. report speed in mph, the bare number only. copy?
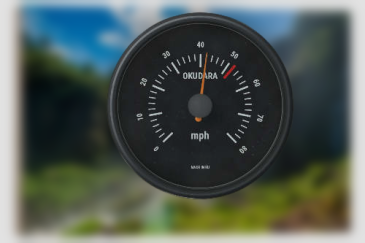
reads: 42
